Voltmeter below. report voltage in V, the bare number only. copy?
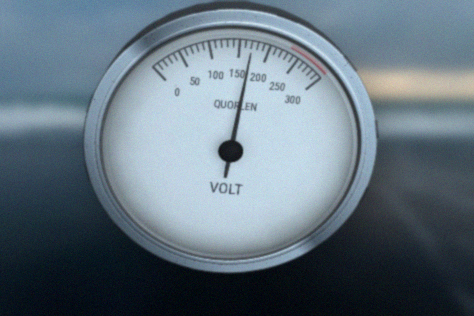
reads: 170
